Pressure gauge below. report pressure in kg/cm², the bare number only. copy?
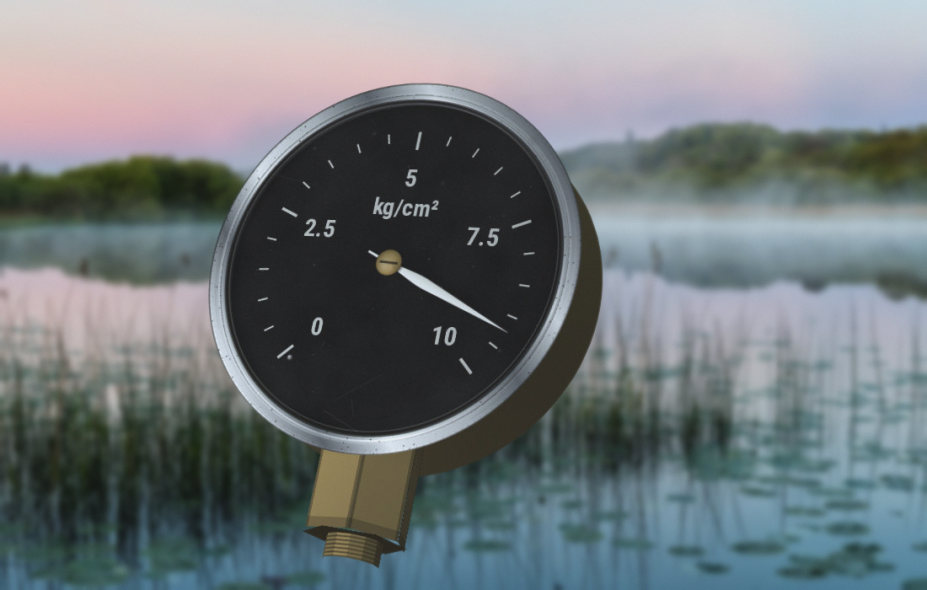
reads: 9.25
